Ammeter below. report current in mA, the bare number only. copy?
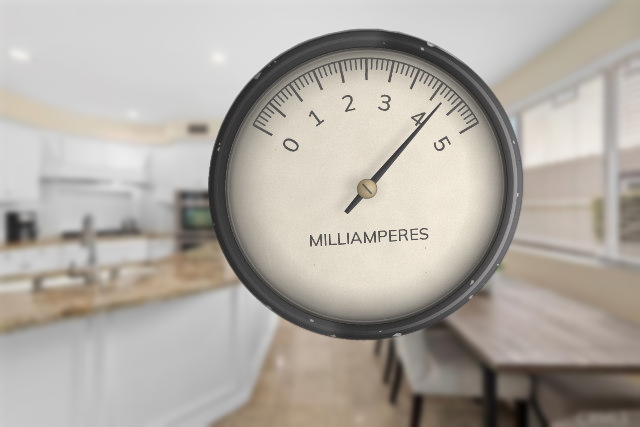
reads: 4.2
